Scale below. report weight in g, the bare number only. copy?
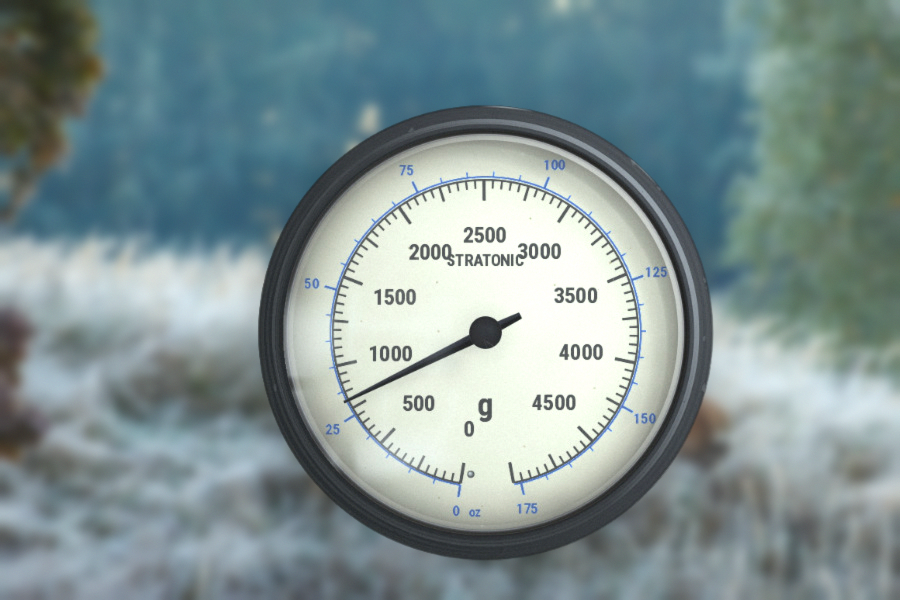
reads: 800
